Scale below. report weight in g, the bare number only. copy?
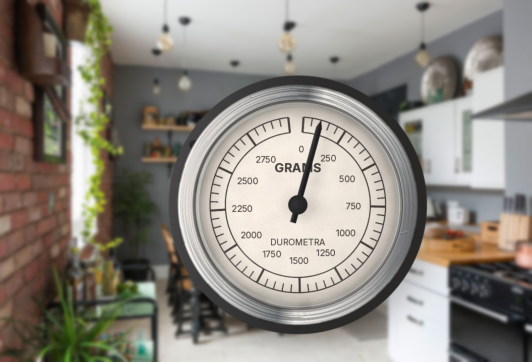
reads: 100
